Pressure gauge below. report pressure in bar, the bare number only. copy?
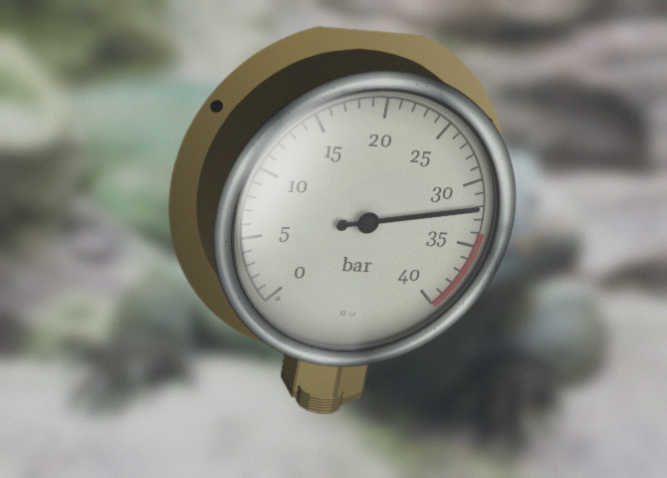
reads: 32
